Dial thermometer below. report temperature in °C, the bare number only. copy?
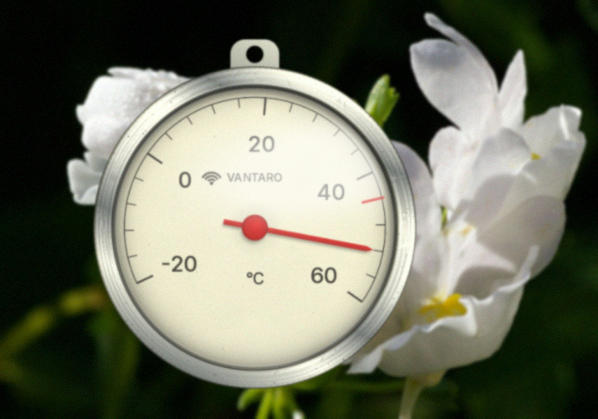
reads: 52
